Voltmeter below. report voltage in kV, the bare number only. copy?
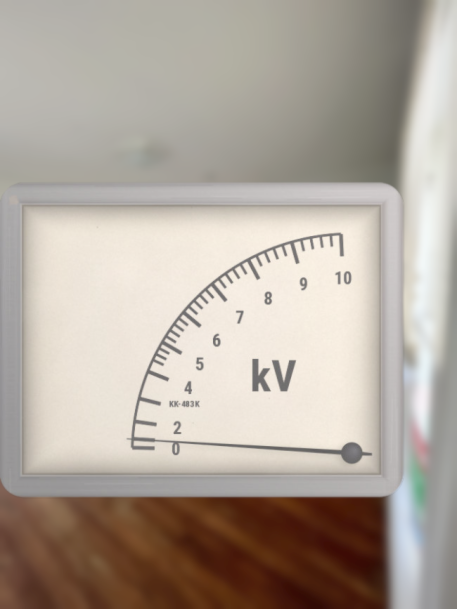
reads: 1
